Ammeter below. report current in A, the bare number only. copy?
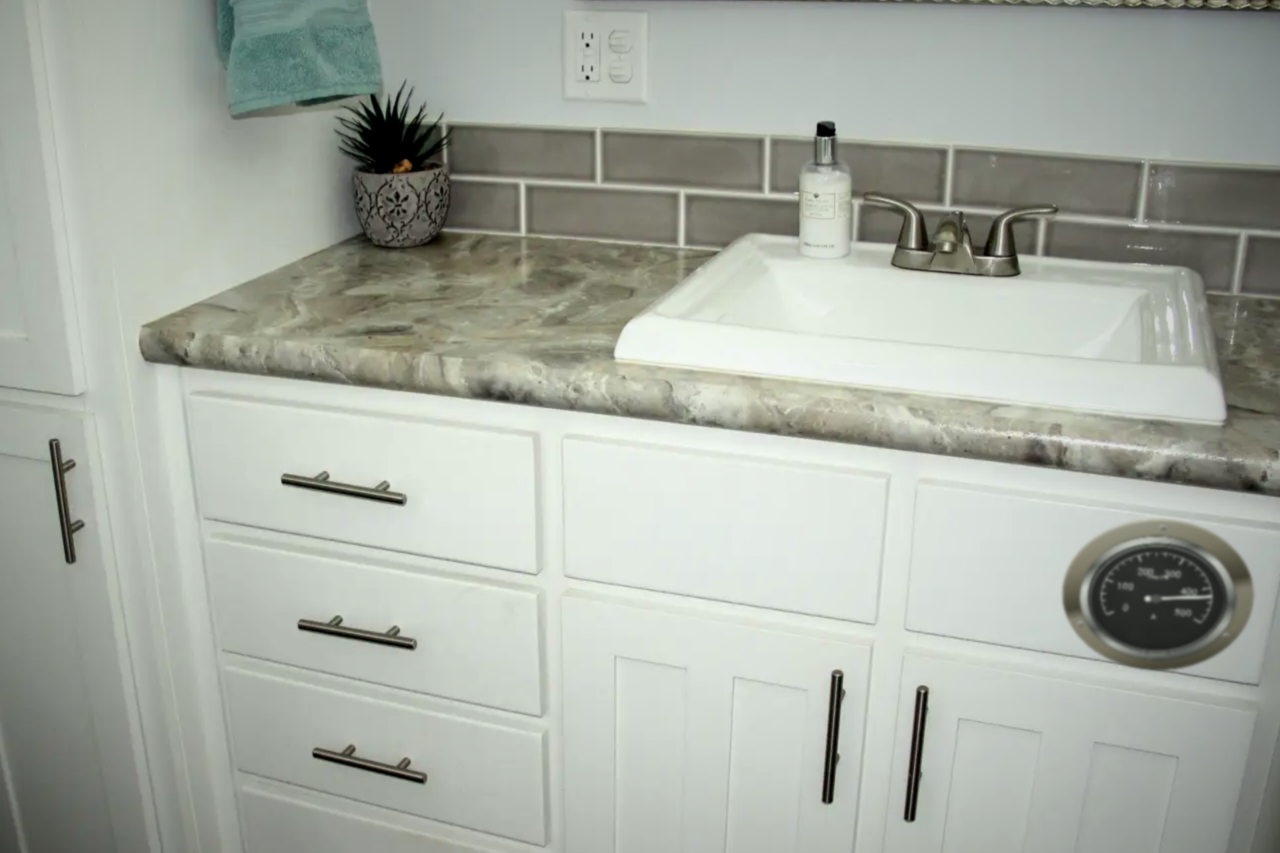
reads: 420
